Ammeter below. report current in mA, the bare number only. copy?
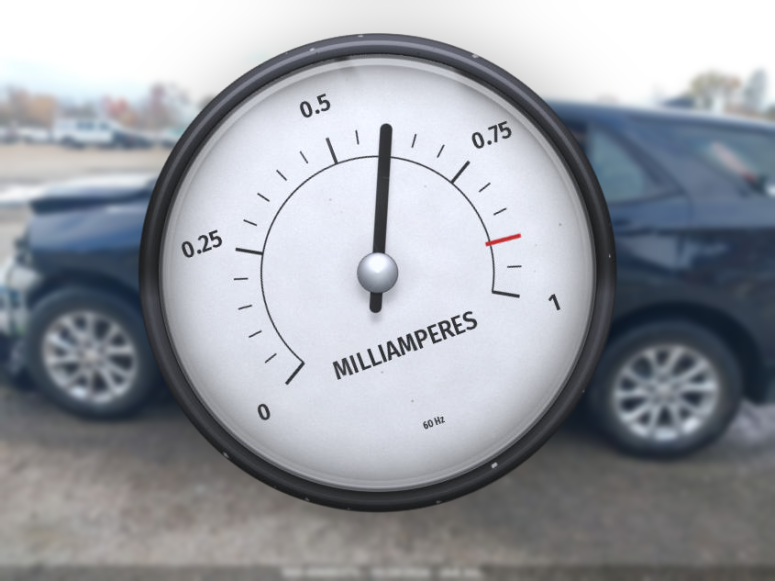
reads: 0.6
